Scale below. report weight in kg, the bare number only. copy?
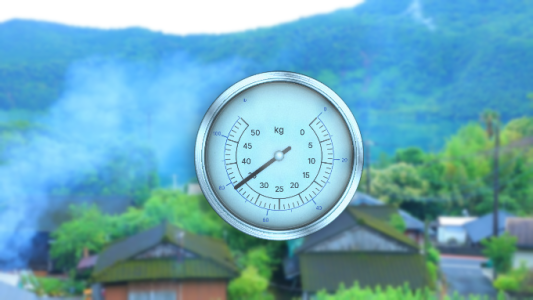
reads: 35
